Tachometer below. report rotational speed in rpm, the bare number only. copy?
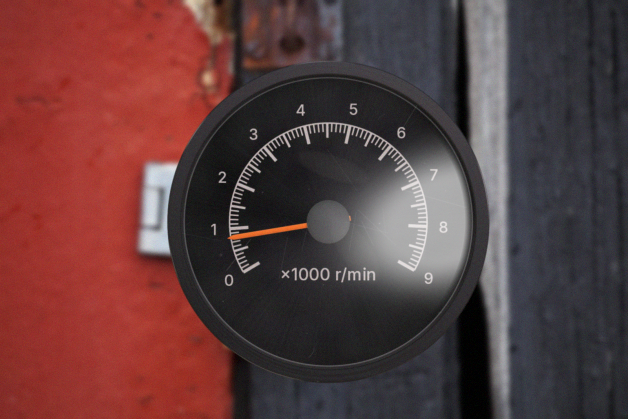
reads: 800
